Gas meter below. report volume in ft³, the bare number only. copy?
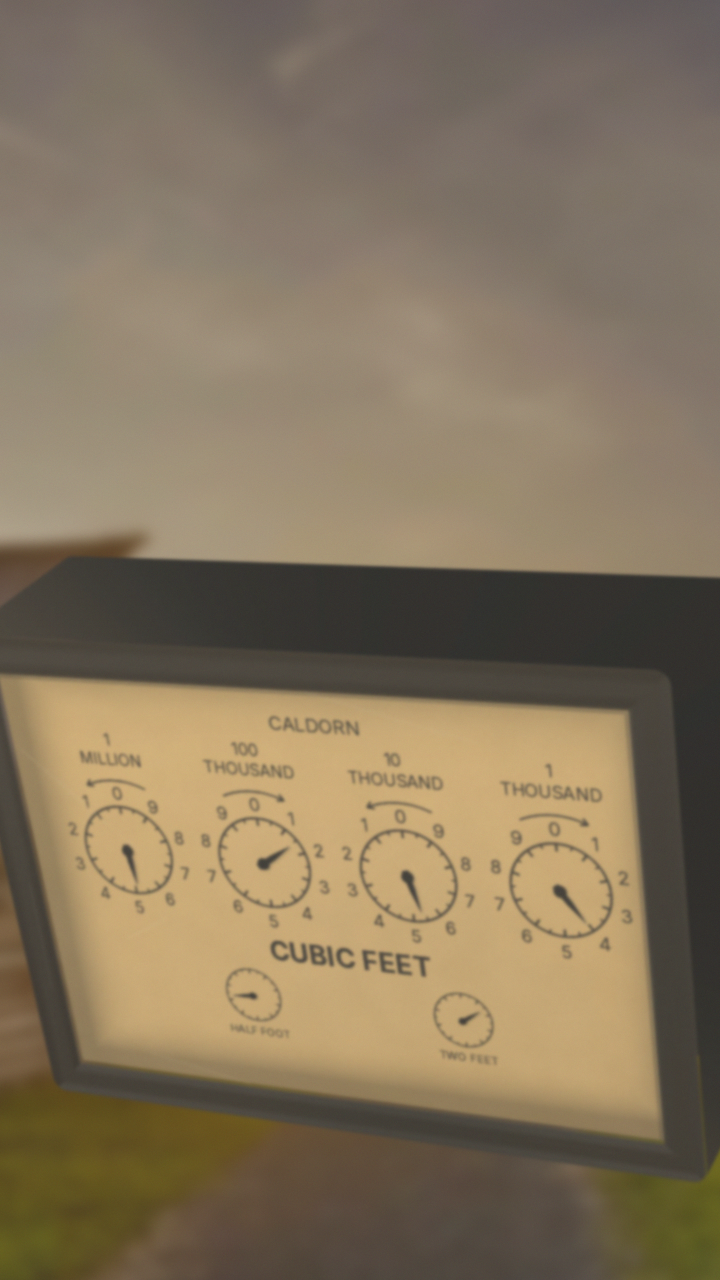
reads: 515400
